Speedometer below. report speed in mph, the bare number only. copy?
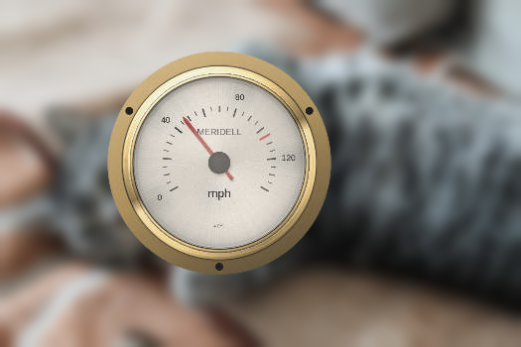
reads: 47.5
